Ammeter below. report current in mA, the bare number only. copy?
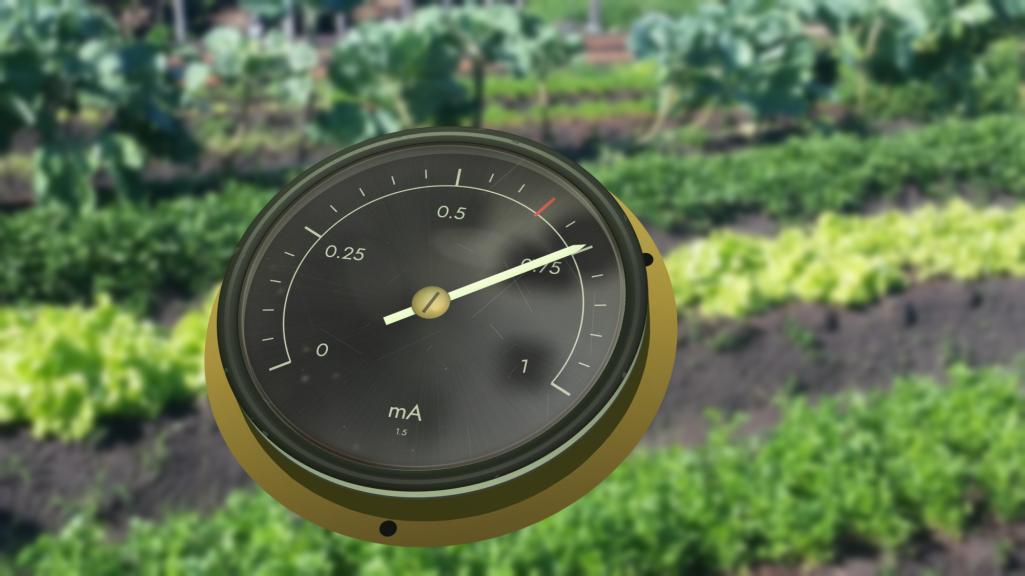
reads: 0.75
